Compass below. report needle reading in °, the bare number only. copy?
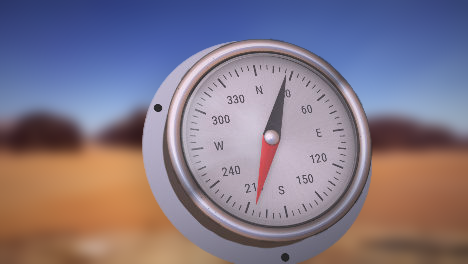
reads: 205
